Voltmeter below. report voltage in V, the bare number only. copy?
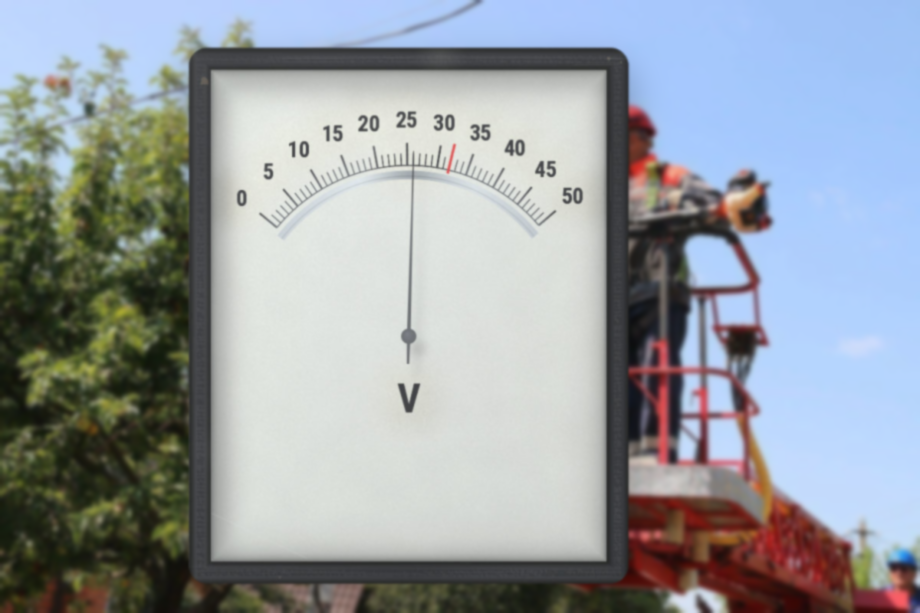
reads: 26
